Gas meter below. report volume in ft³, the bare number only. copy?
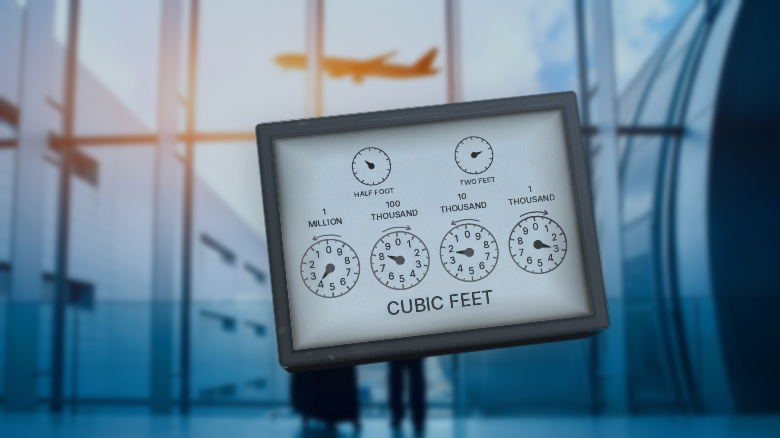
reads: 382300
